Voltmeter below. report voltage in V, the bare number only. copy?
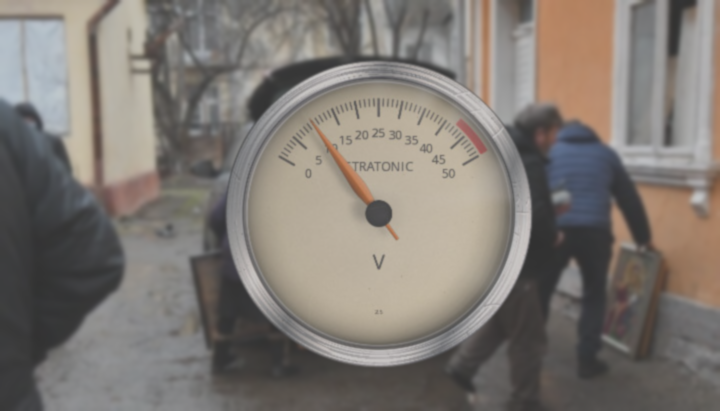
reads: 10
